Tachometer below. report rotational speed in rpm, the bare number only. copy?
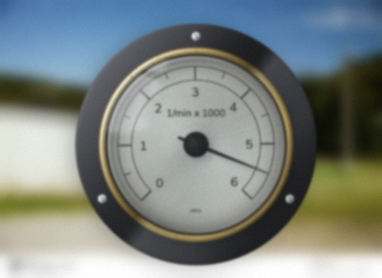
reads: 5500
